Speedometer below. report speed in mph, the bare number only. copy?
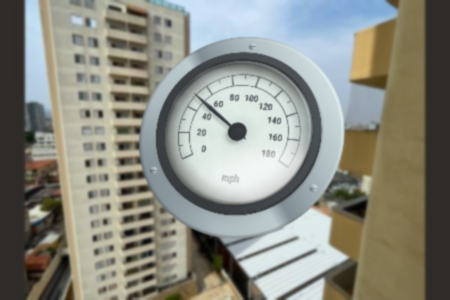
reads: 50
